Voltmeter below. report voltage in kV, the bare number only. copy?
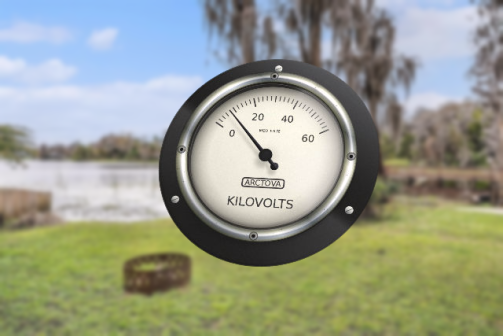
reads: 8
